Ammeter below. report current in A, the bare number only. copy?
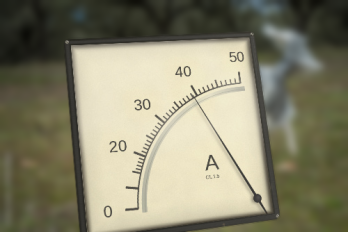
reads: 39
